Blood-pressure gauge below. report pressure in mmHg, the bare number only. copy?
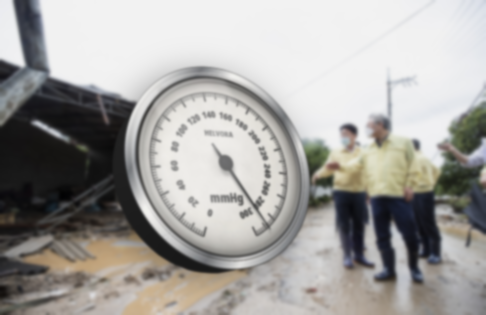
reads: 290
